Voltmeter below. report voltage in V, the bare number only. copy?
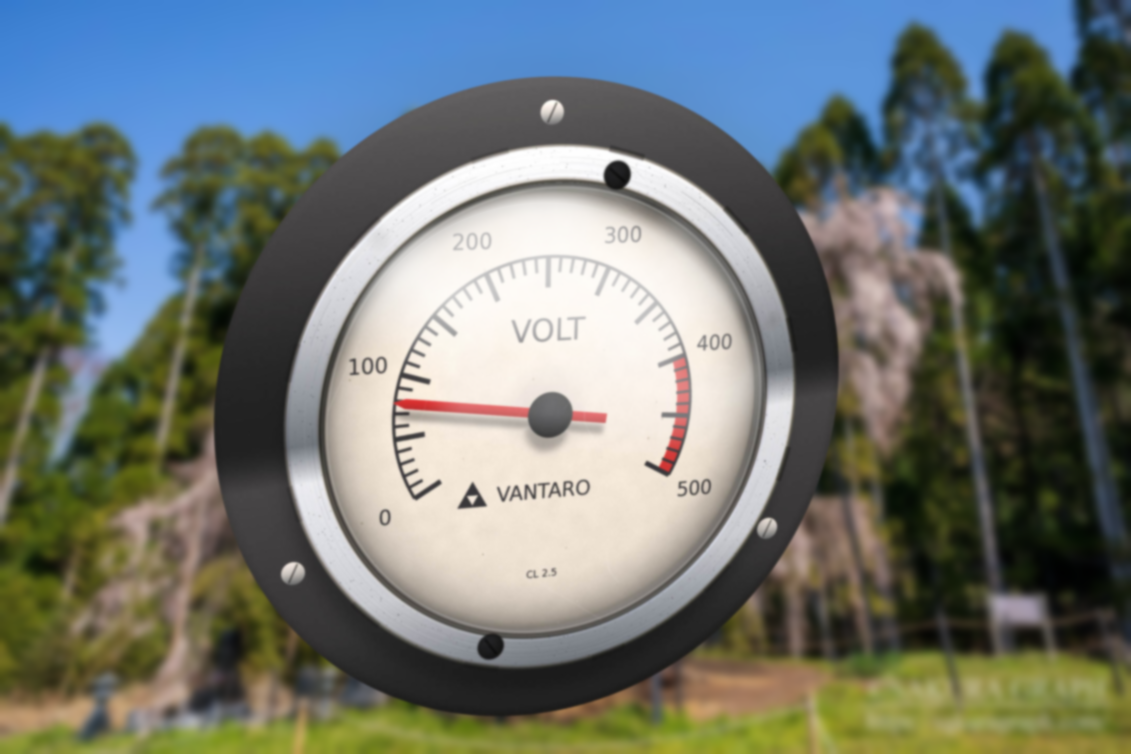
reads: 80
